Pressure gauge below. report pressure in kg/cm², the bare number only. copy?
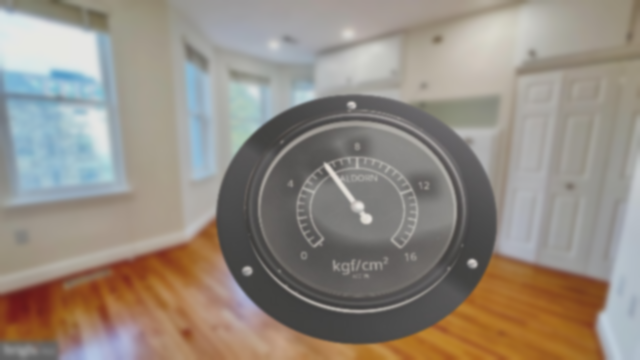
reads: 6
